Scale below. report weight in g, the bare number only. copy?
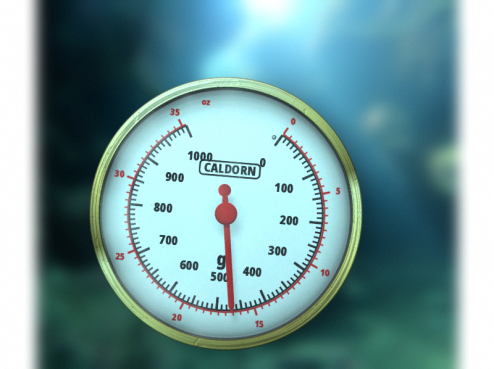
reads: 470
